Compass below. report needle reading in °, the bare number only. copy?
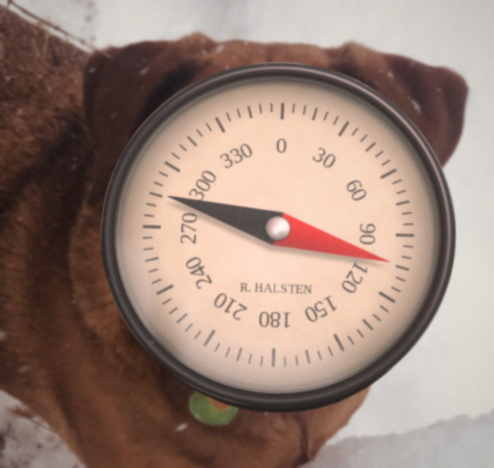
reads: 105
